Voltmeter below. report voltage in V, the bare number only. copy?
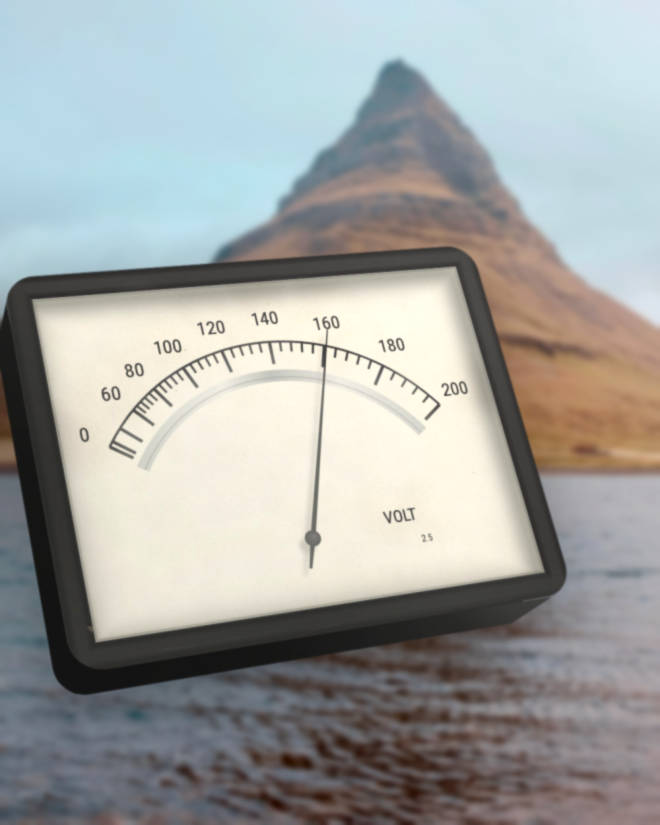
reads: 160
